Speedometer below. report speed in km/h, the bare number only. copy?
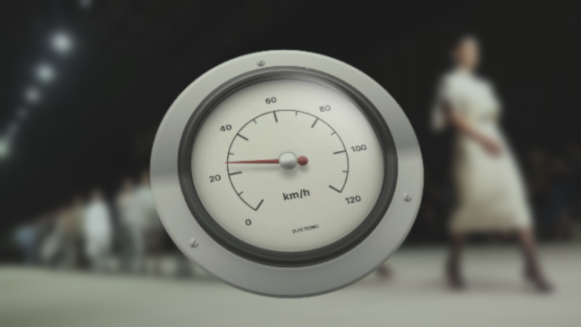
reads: 25
